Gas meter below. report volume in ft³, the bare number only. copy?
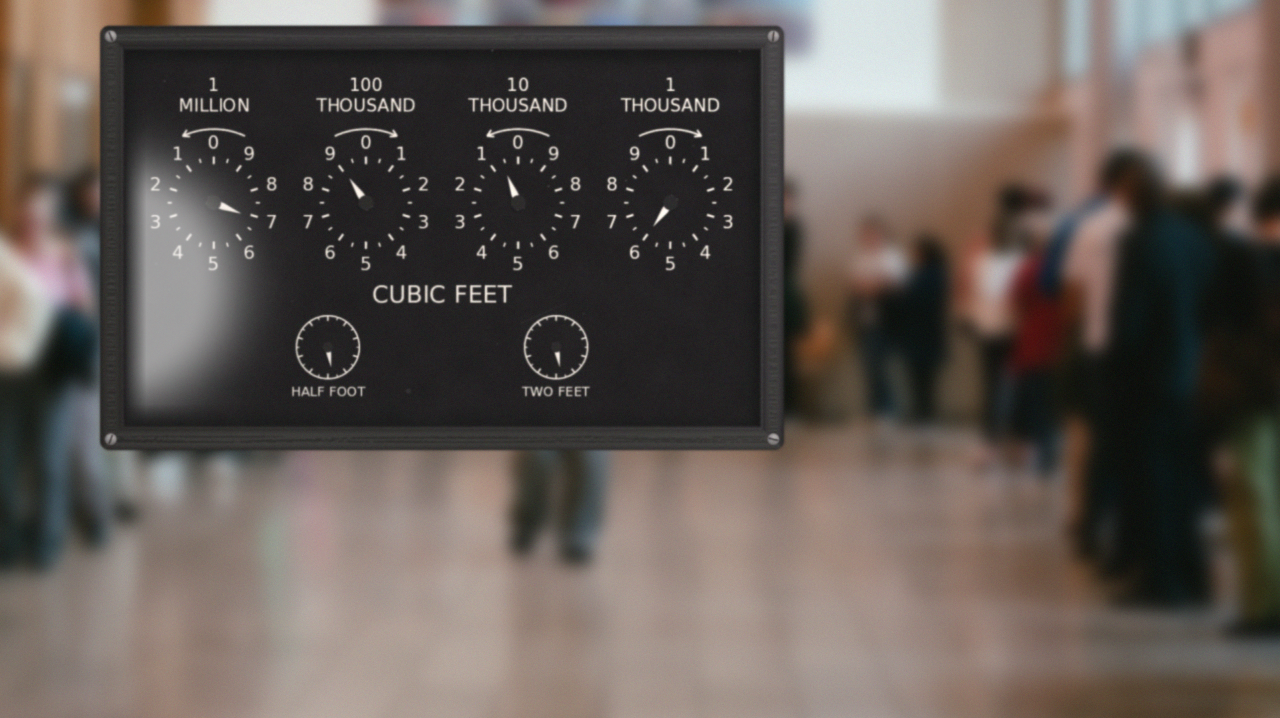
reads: 690600
